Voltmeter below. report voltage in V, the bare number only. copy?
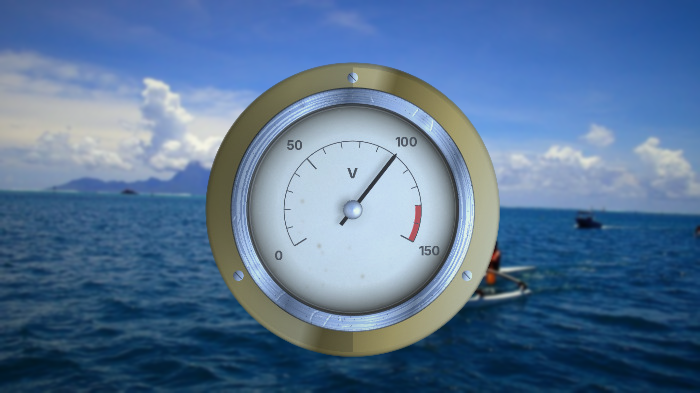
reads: 100
